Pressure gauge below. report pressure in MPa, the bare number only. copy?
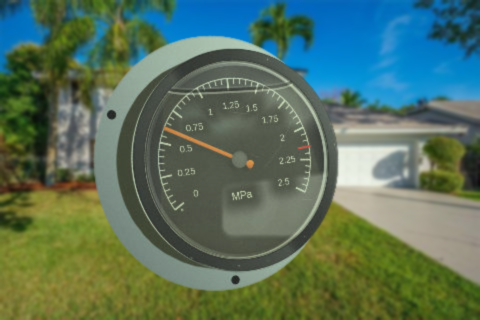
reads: 0.6
